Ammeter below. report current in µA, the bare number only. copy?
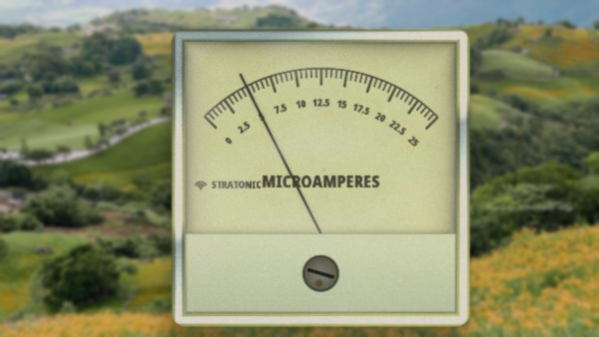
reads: 5
